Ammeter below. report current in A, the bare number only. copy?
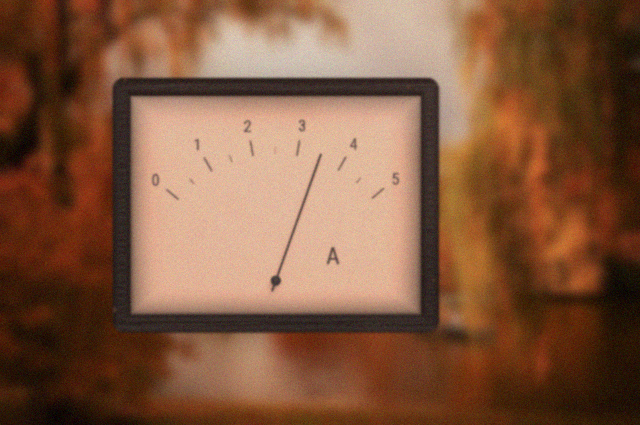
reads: 3.5
